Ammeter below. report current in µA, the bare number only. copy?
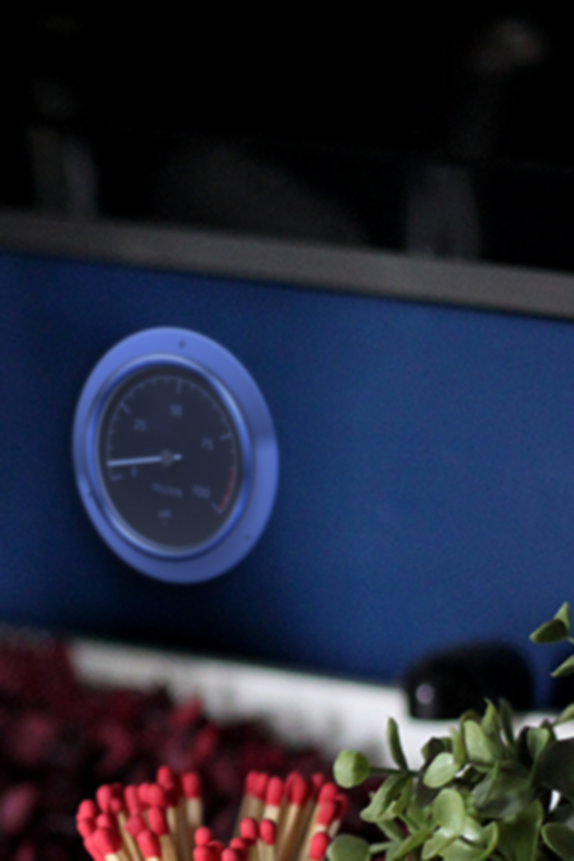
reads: 5
